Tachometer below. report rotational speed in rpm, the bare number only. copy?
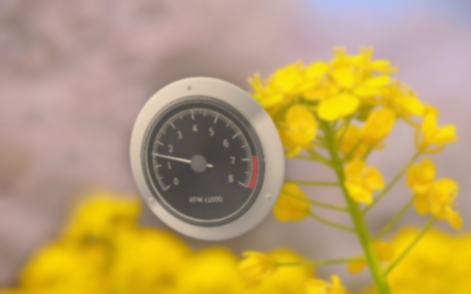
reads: 1500
